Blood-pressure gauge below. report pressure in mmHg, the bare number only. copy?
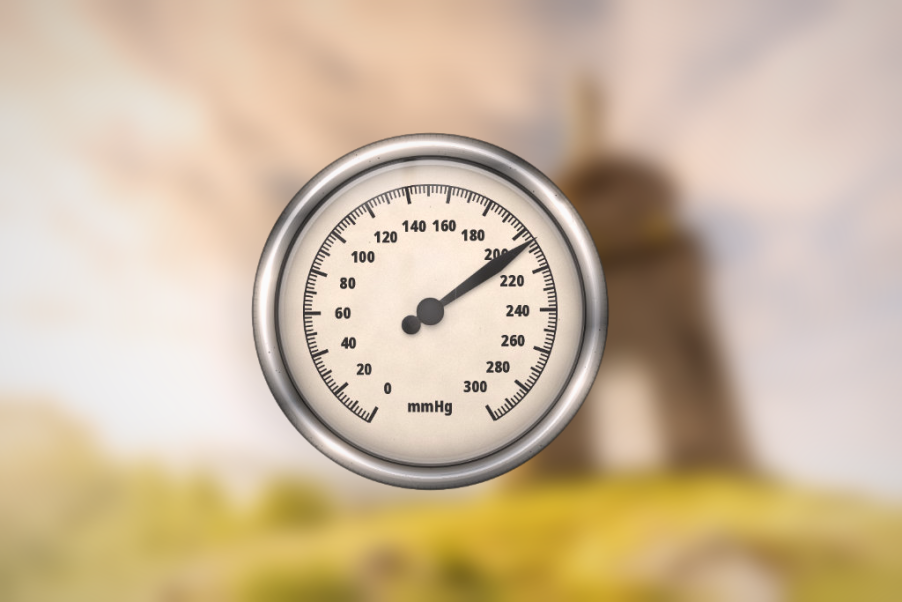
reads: 206
